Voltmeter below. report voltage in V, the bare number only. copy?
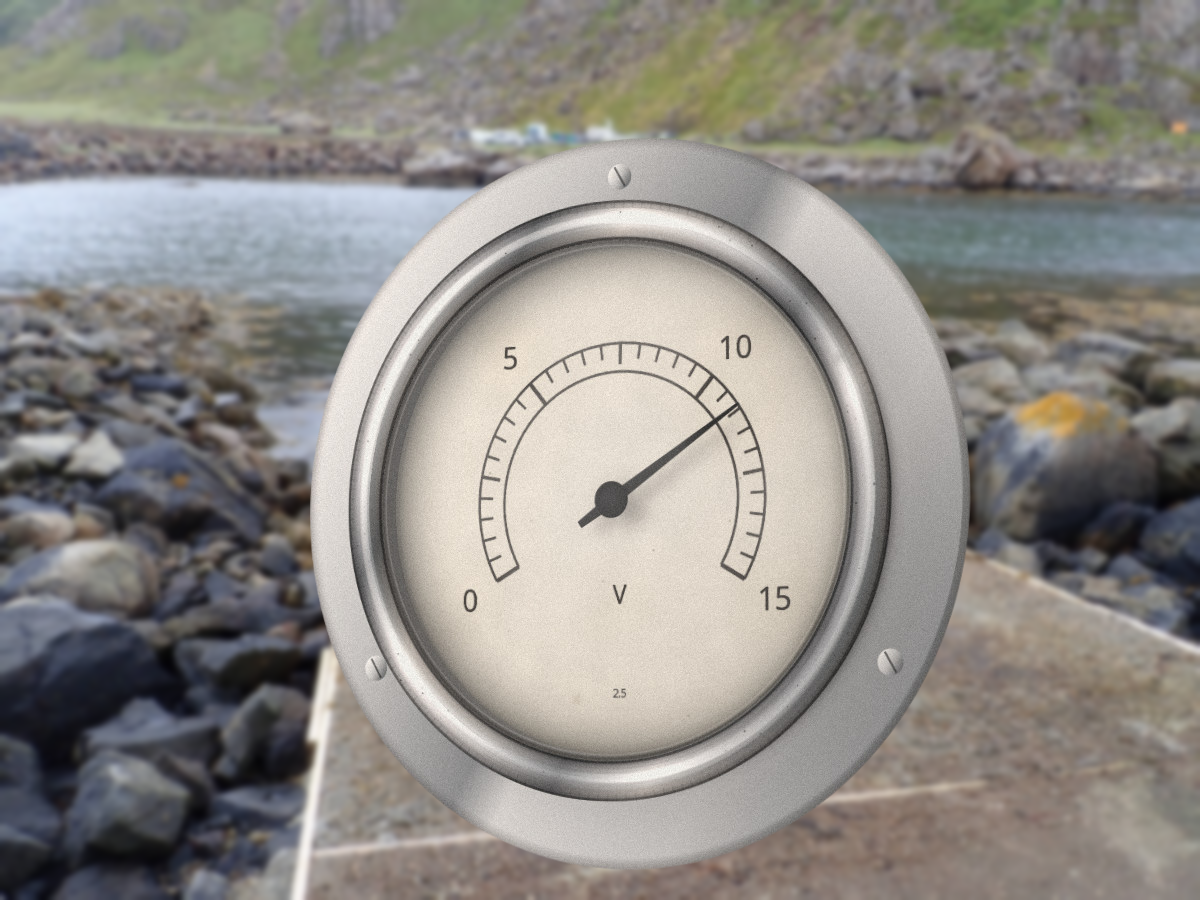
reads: 11
